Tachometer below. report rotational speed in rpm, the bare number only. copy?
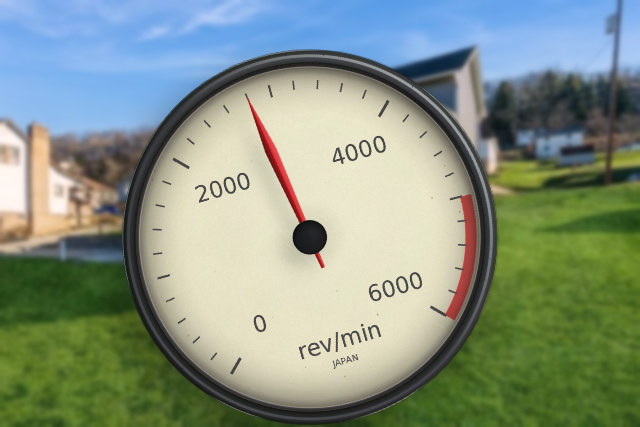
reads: 2800
